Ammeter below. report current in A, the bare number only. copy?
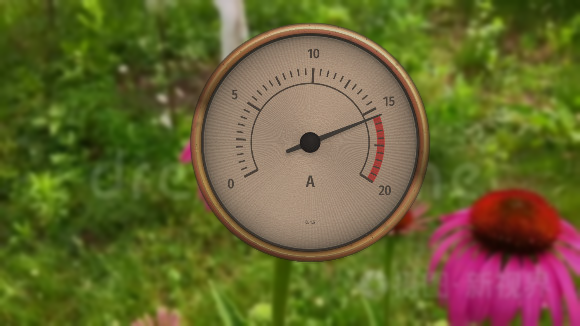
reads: 15.5
